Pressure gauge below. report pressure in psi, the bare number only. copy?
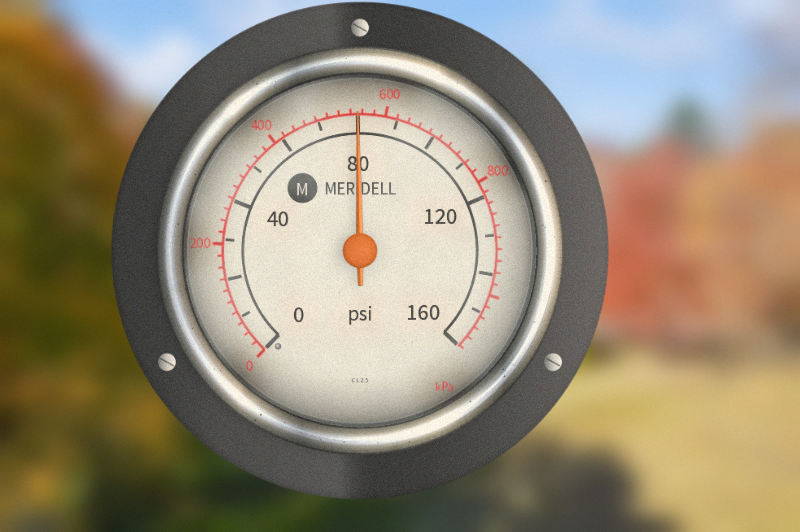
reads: 80
